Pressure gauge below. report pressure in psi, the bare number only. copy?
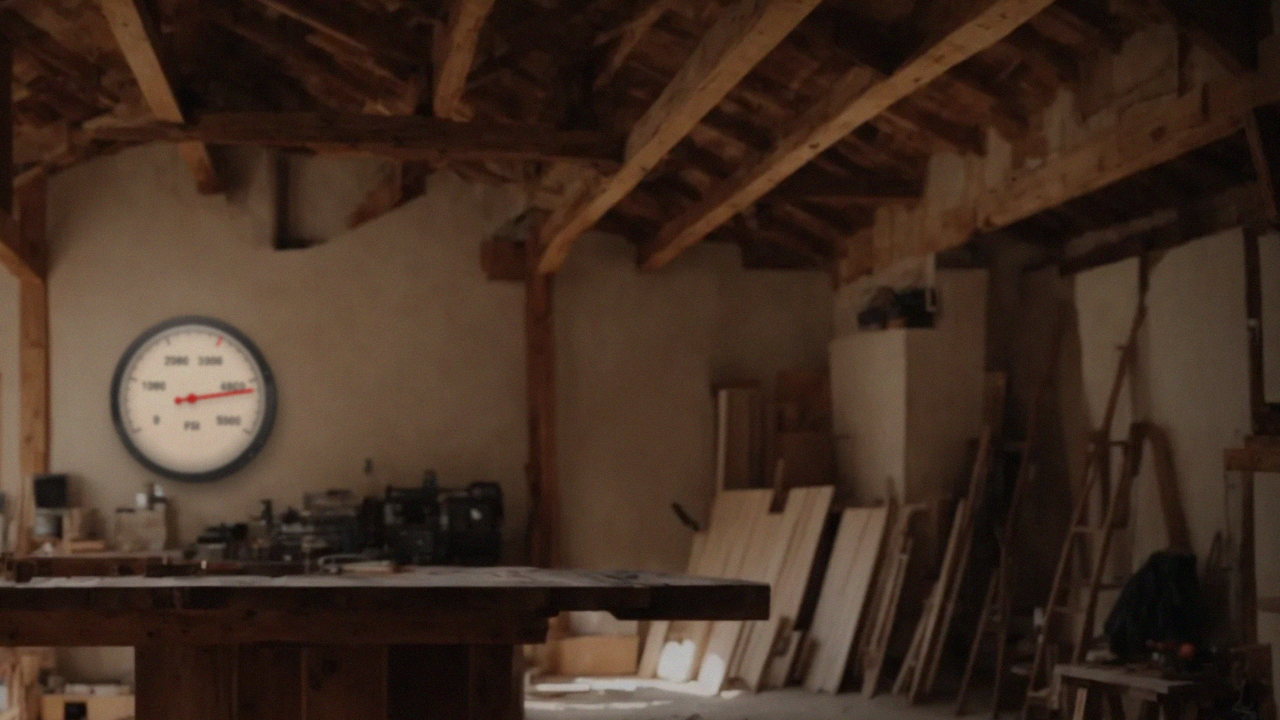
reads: 4200
